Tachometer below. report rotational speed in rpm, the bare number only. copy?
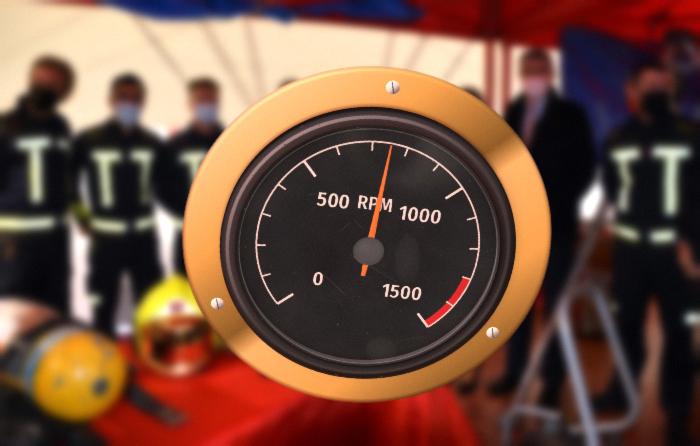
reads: 750
